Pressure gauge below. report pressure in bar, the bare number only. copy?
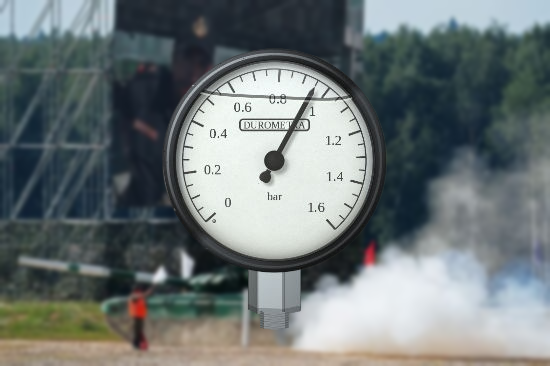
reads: 0.95
